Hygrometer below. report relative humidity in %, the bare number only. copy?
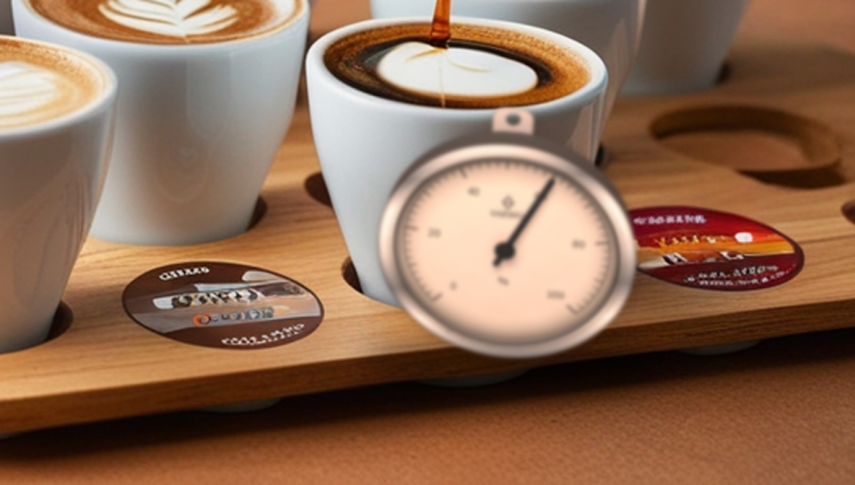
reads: 60
